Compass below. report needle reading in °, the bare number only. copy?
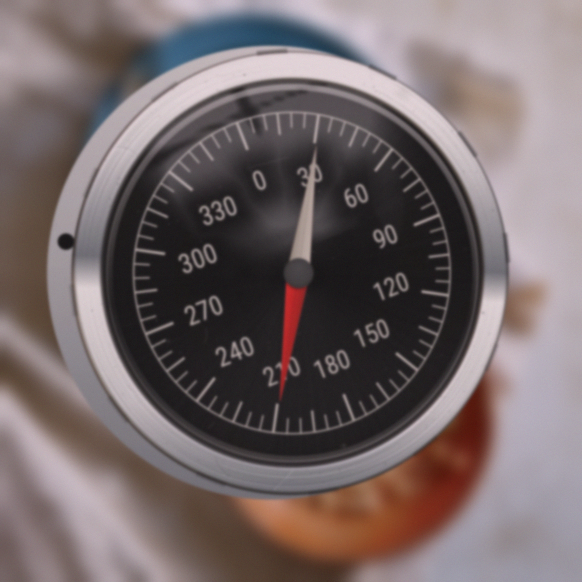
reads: 210
